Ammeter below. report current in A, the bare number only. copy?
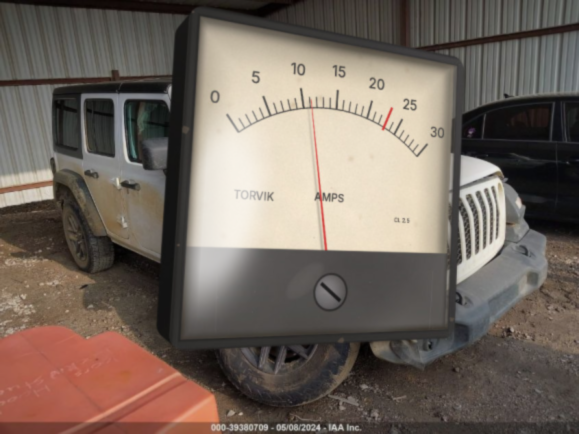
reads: 11
